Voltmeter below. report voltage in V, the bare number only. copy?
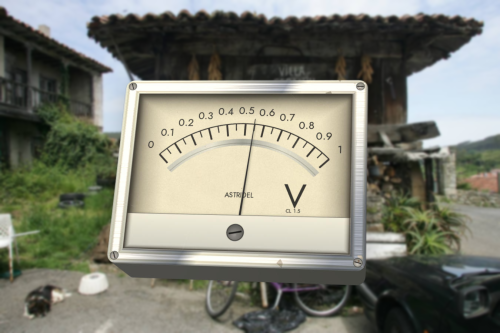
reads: 0.55
